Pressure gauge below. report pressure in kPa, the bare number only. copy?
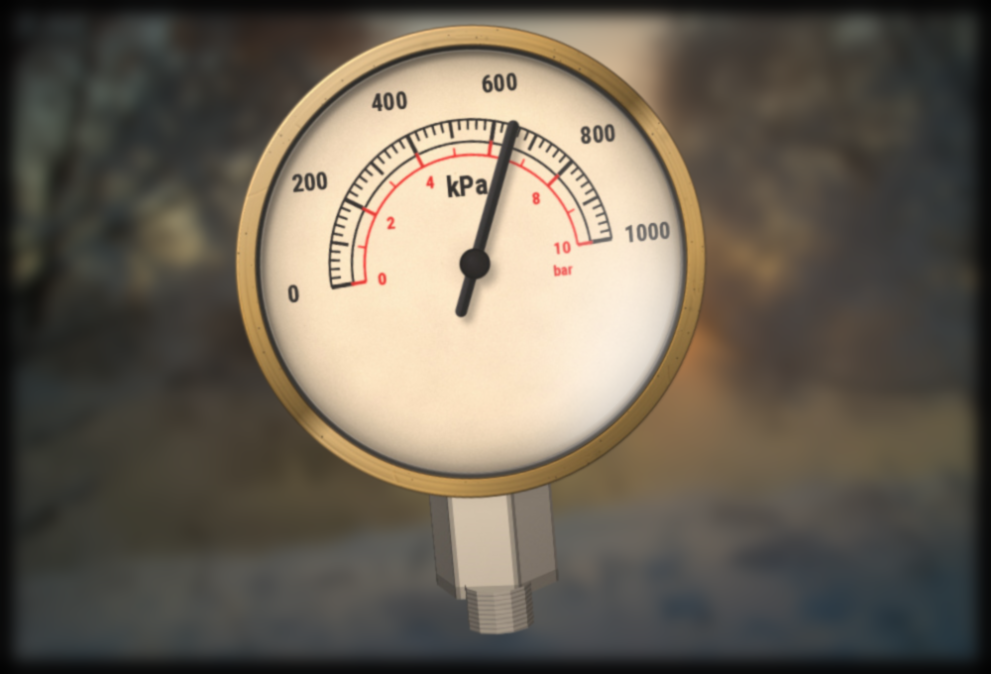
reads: 640
